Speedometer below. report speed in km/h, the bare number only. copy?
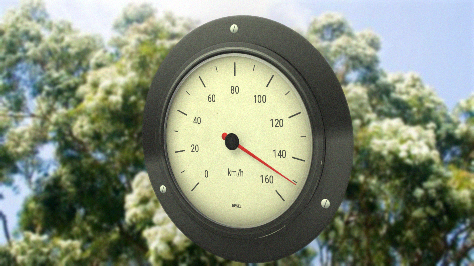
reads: 150
